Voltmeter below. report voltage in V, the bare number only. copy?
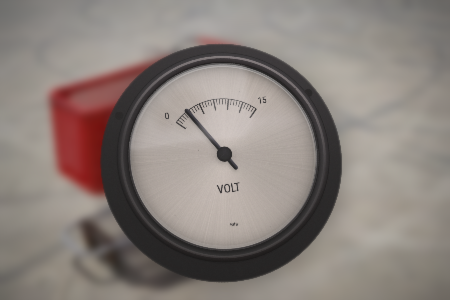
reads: 2.5
